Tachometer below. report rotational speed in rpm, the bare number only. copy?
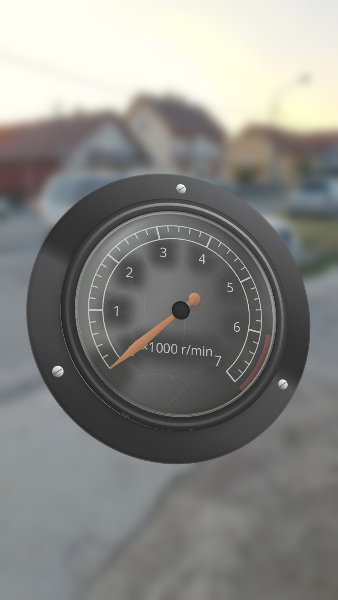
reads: 0
